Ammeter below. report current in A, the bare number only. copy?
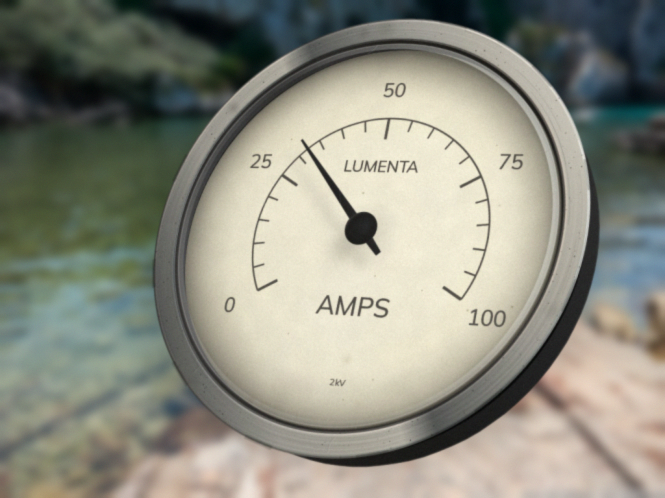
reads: 32.5
